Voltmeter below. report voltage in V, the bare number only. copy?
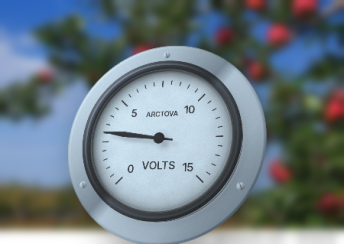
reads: 3
